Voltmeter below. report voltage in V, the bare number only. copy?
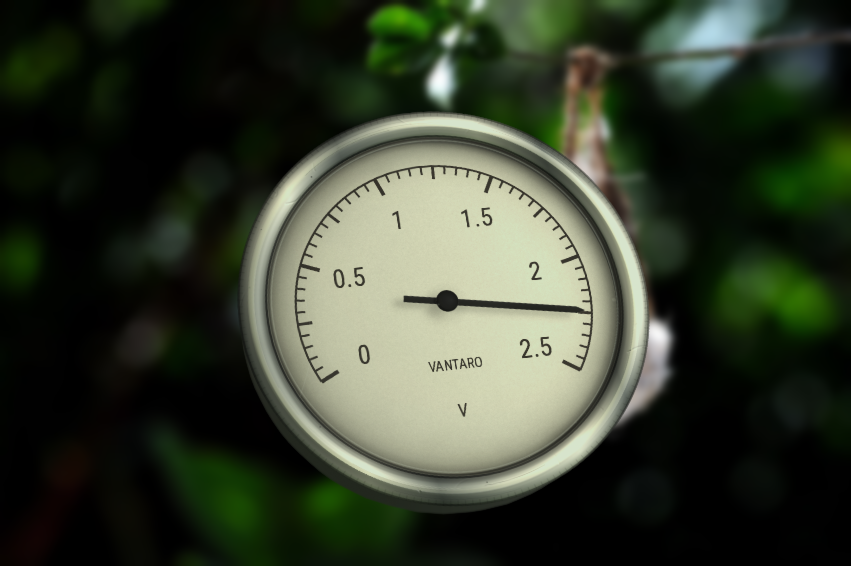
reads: 2.25
